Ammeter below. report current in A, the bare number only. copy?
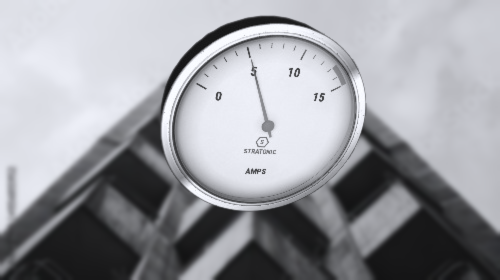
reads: 5
